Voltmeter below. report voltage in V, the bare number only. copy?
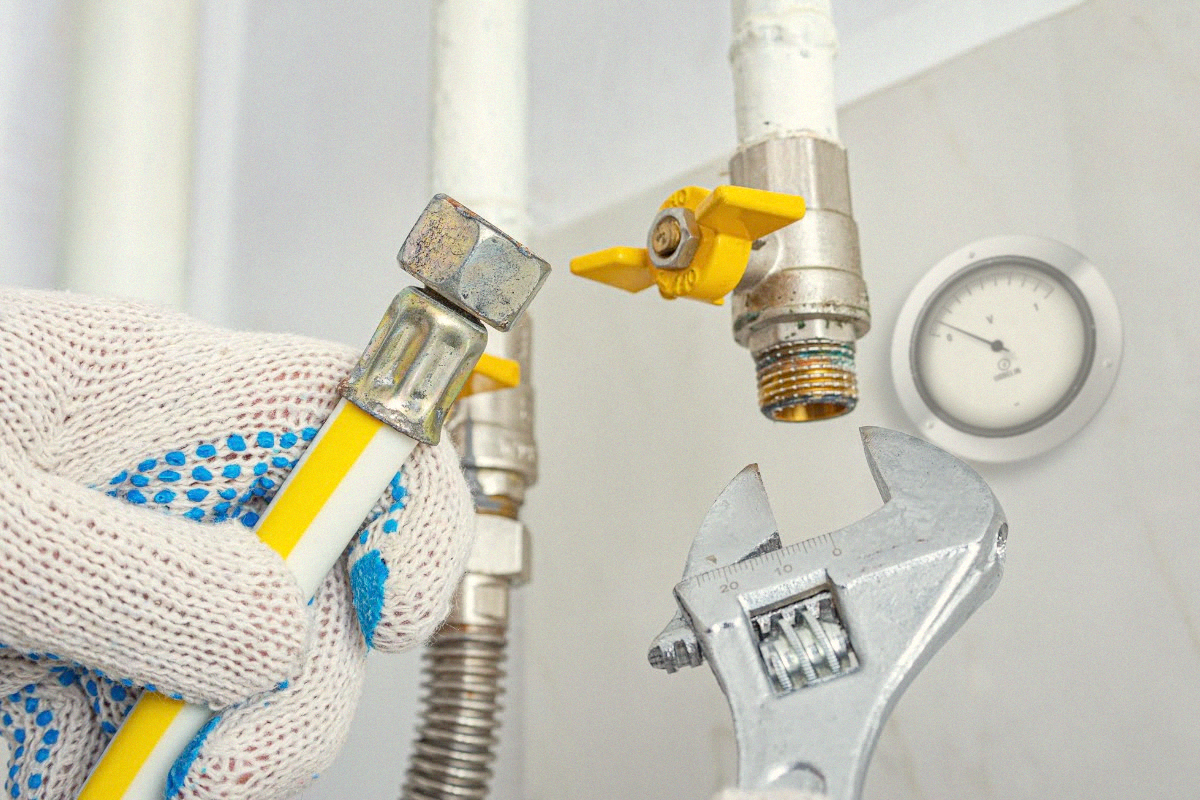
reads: 0.1
